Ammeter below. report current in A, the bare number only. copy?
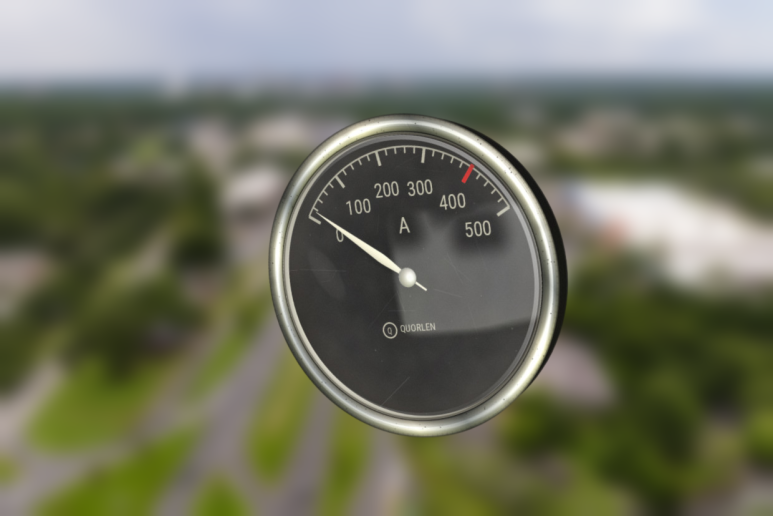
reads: 20
